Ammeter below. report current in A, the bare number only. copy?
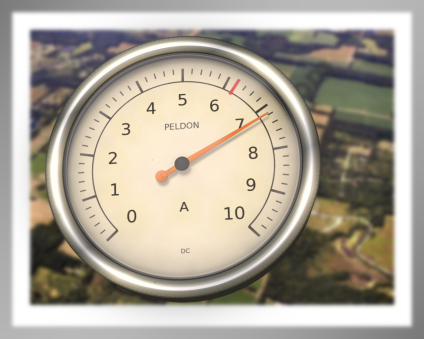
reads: 7.2
